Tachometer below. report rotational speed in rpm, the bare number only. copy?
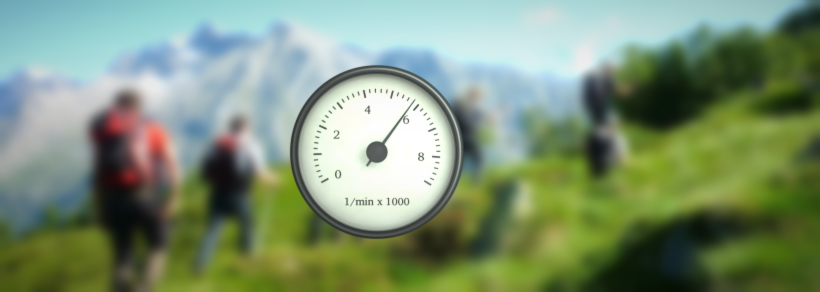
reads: 5800
